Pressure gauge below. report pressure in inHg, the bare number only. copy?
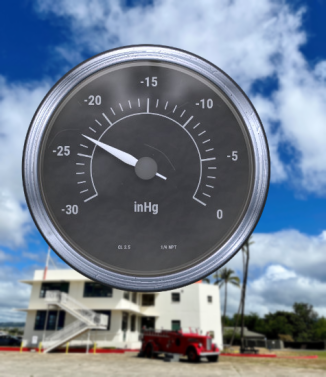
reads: -23
